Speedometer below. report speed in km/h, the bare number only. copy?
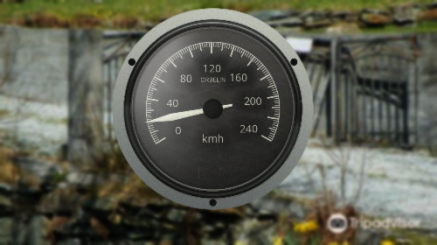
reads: 20
